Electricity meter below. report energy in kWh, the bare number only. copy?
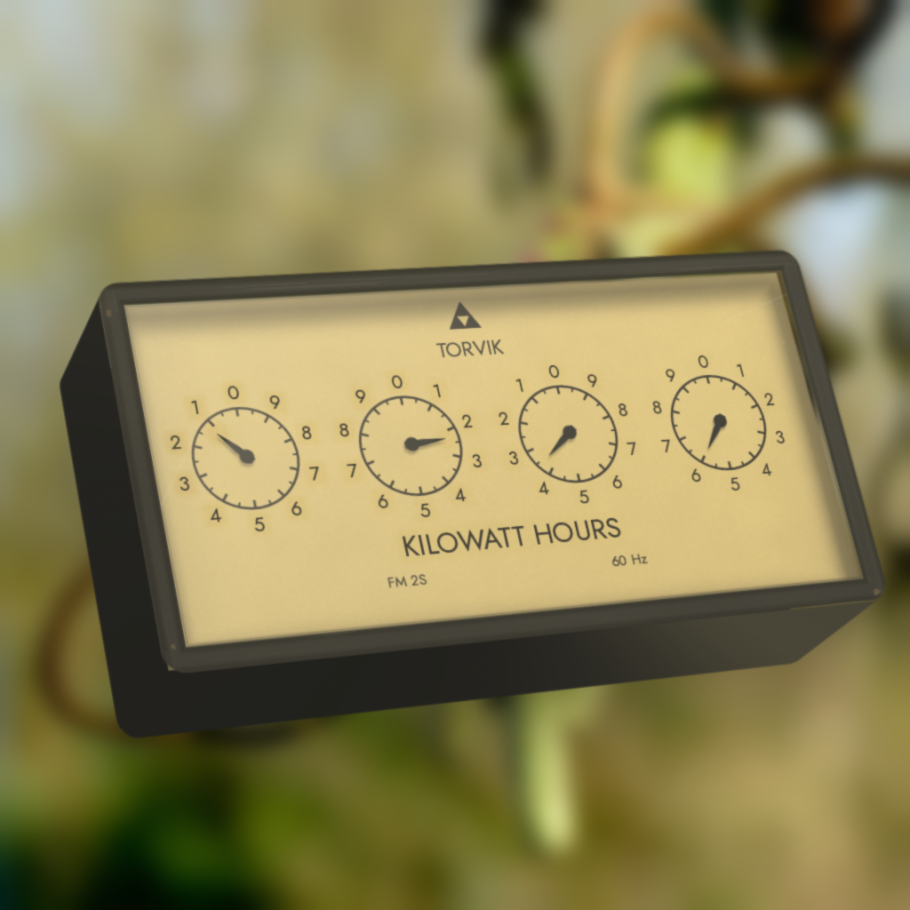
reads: 1236
